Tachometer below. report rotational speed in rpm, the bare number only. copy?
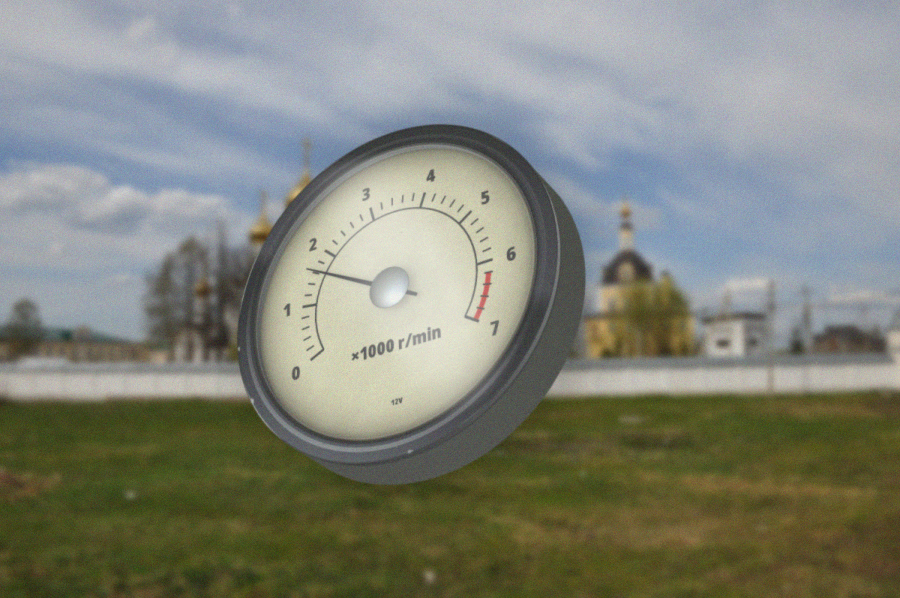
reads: 1600
